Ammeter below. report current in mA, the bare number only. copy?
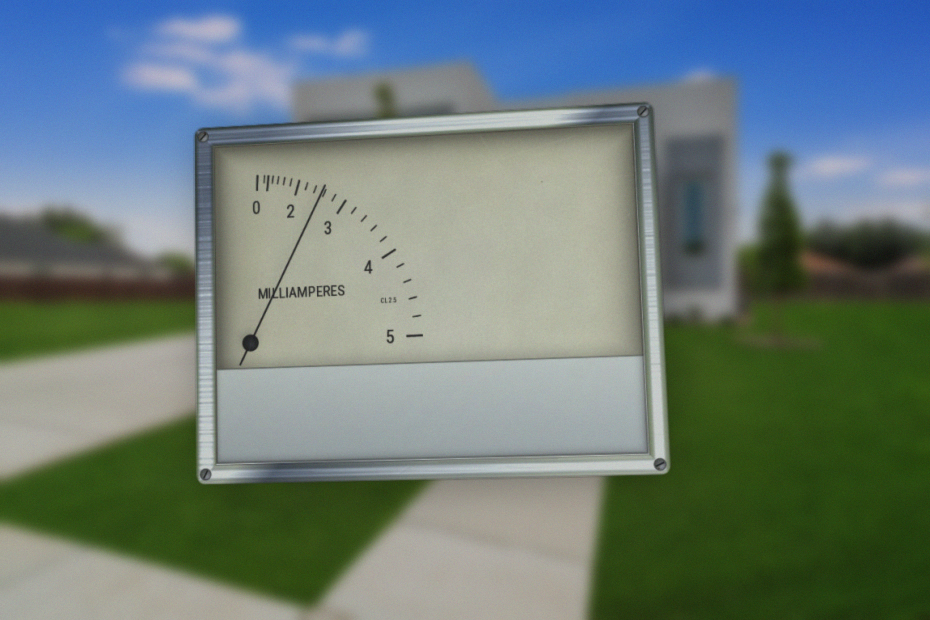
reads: 2.6
